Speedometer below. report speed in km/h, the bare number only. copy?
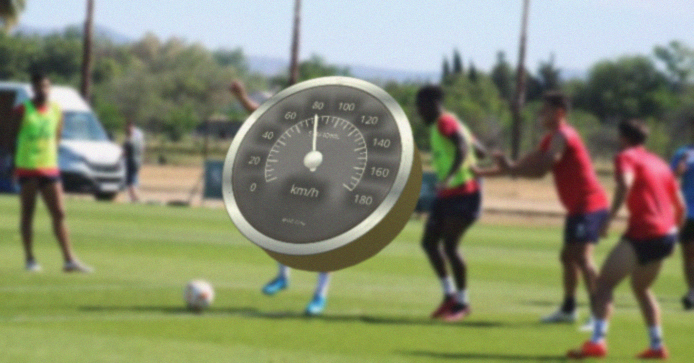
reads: 80
